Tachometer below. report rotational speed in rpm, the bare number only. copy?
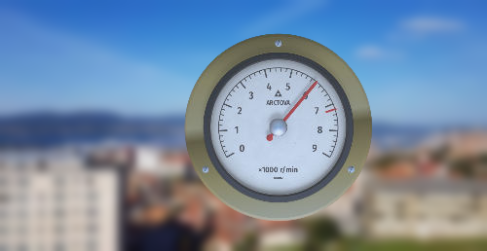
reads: 6000
